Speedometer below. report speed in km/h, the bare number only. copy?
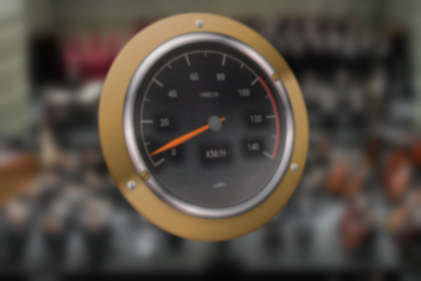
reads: 5
